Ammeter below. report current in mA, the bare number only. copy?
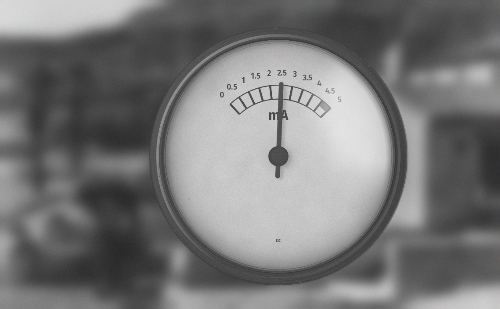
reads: 2.5
